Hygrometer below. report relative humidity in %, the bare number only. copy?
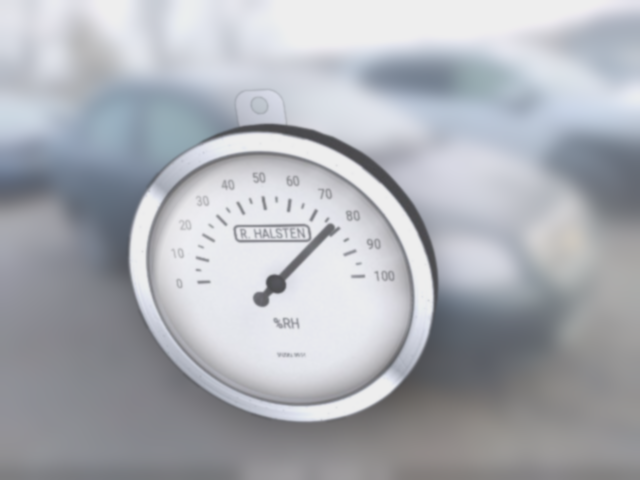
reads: 77.5
